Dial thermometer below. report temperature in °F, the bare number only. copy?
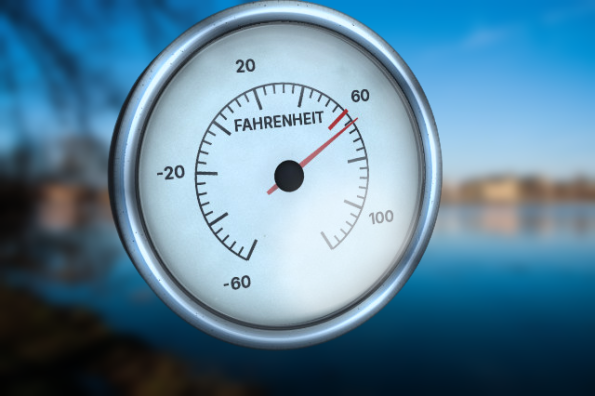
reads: 64
